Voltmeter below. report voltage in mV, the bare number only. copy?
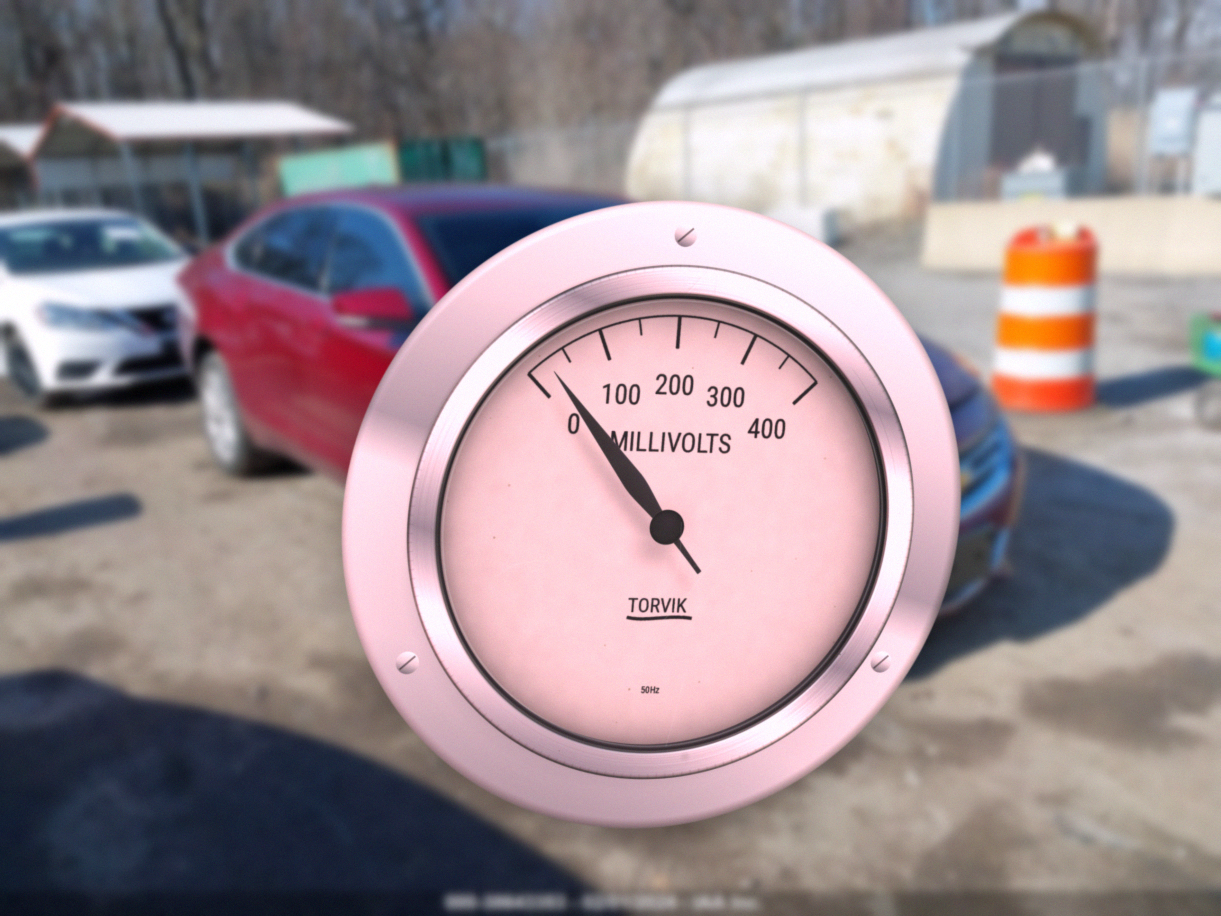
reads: 25
